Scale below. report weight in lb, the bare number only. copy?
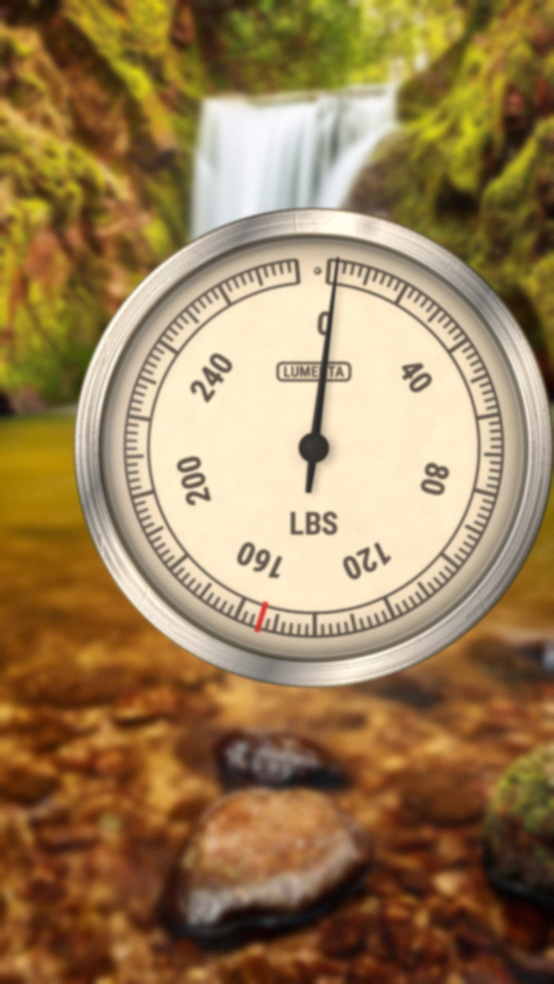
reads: 2
